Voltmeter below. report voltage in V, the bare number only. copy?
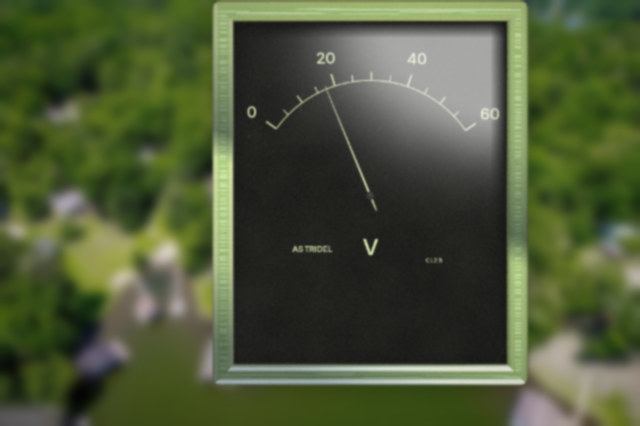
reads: 17.5
